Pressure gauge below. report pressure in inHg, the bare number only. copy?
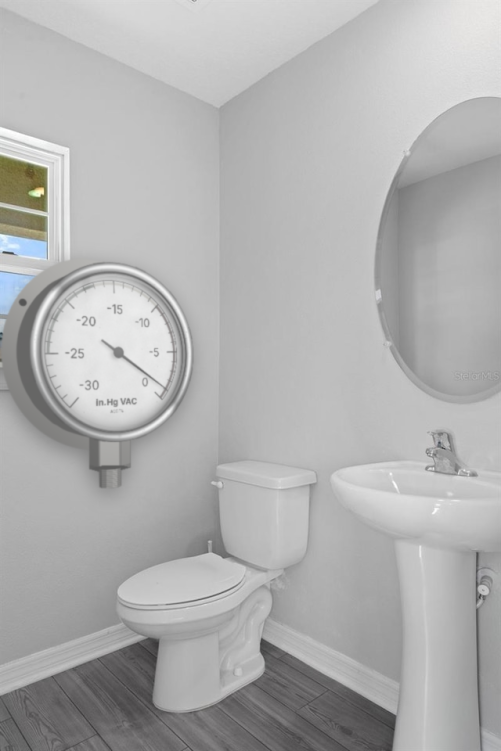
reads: -1
